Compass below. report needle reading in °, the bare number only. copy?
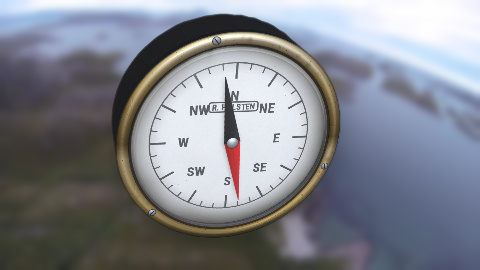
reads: 170
